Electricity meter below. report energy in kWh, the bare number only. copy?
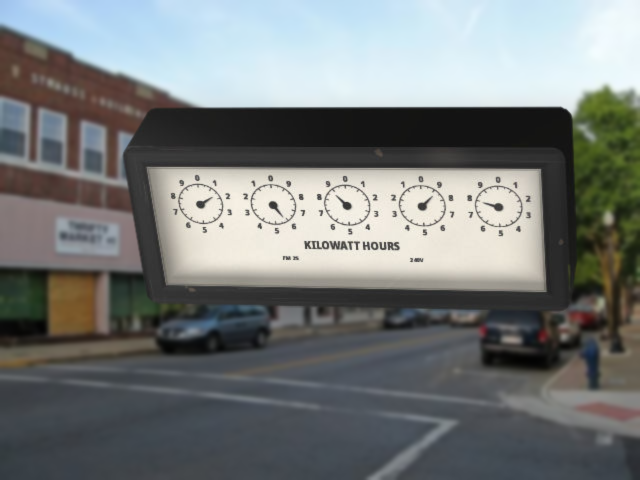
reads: 15888
